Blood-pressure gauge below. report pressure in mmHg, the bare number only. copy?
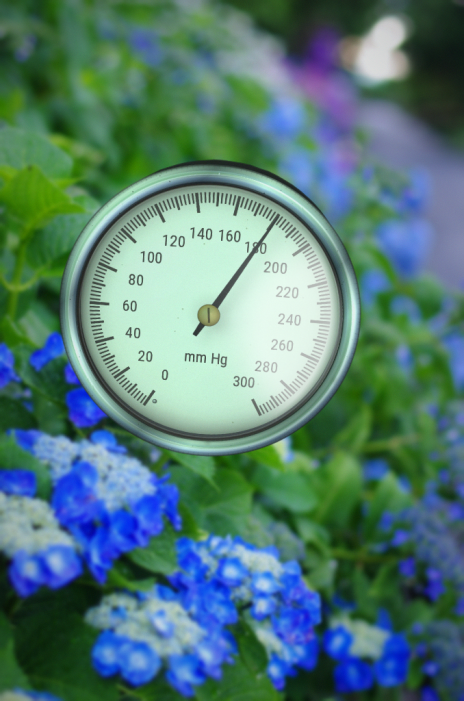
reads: 180
